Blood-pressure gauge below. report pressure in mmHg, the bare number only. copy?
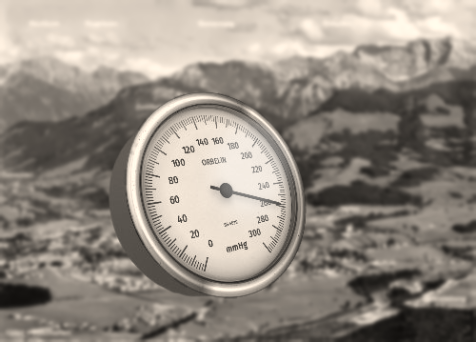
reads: 260
